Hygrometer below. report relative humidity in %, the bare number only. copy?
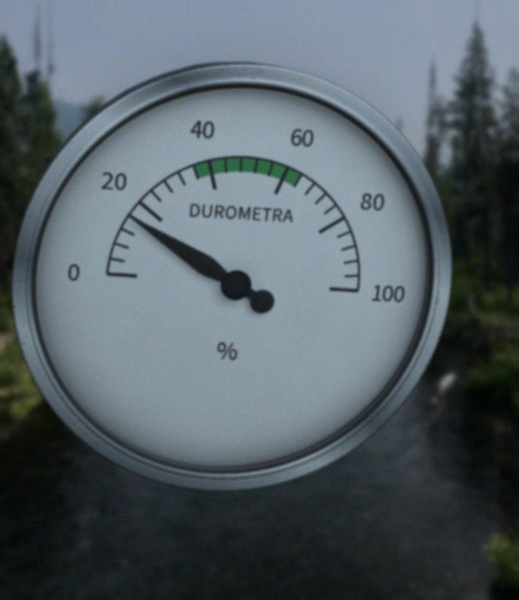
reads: 16
